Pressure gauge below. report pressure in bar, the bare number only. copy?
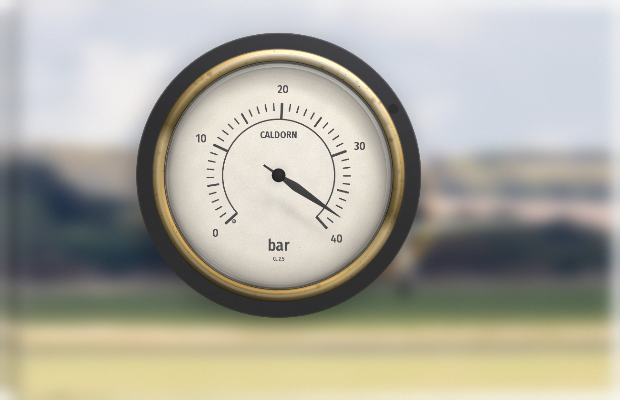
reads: 38
